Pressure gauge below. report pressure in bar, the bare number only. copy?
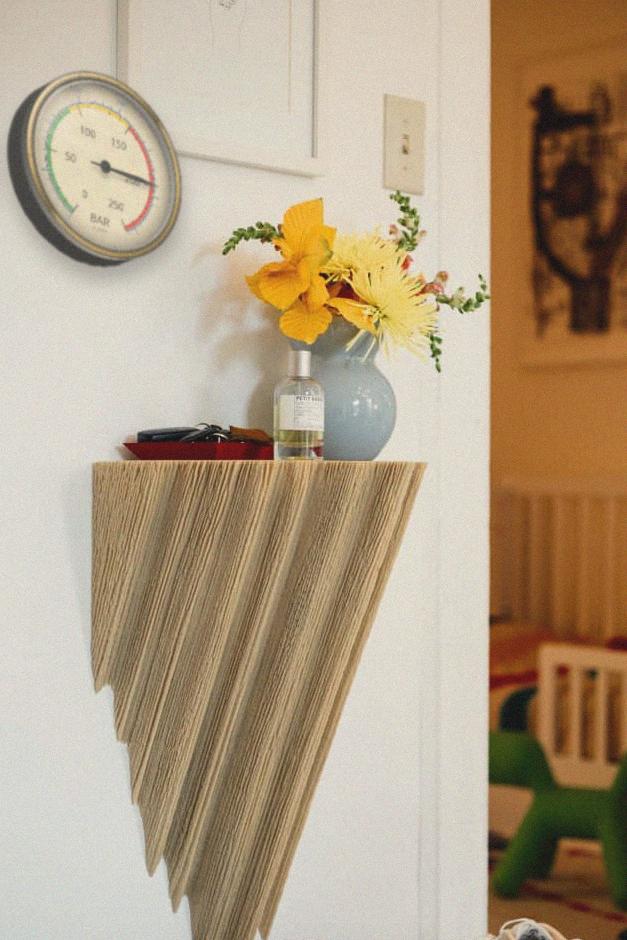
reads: 200
